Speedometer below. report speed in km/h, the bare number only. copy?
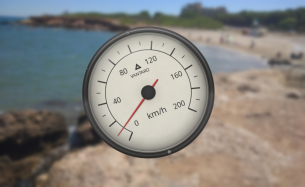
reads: 10
